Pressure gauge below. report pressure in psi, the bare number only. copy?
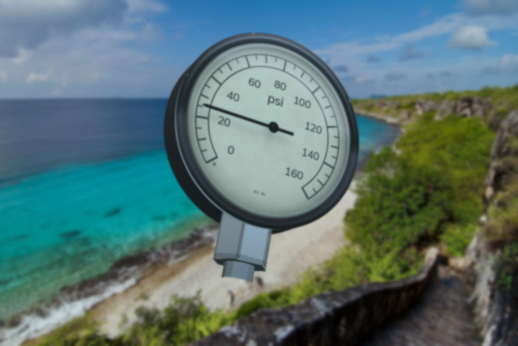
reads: 25
